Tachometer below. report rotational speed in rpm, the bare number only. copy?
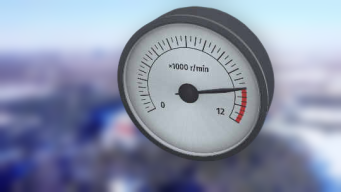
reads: 10000
